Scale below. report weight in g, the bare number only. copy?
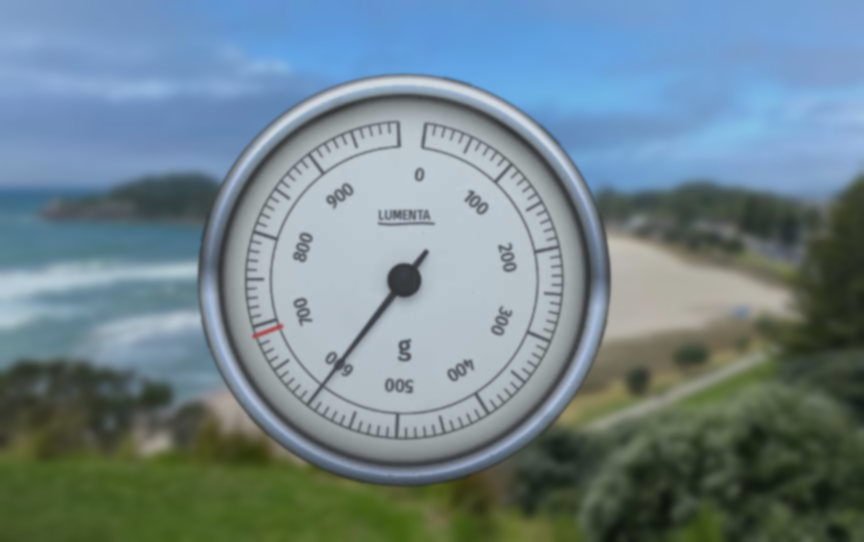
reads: 600
